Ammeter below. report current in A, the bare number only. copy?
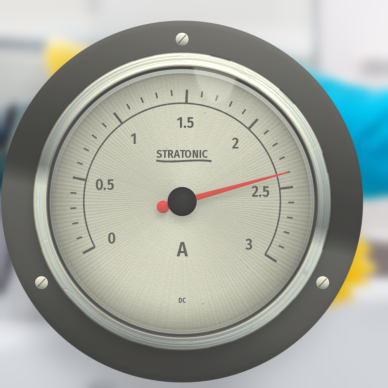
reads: 2.4
